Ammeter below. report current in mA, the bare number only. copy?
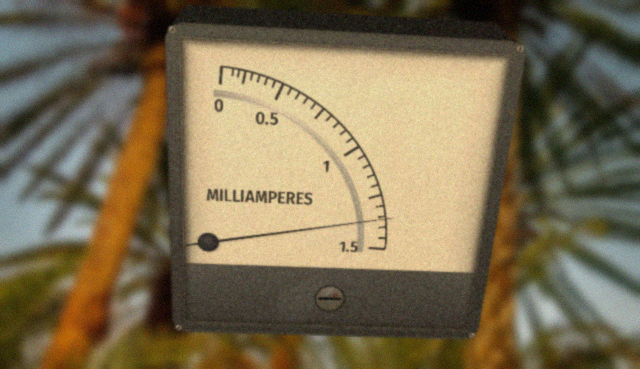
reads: 1.35
